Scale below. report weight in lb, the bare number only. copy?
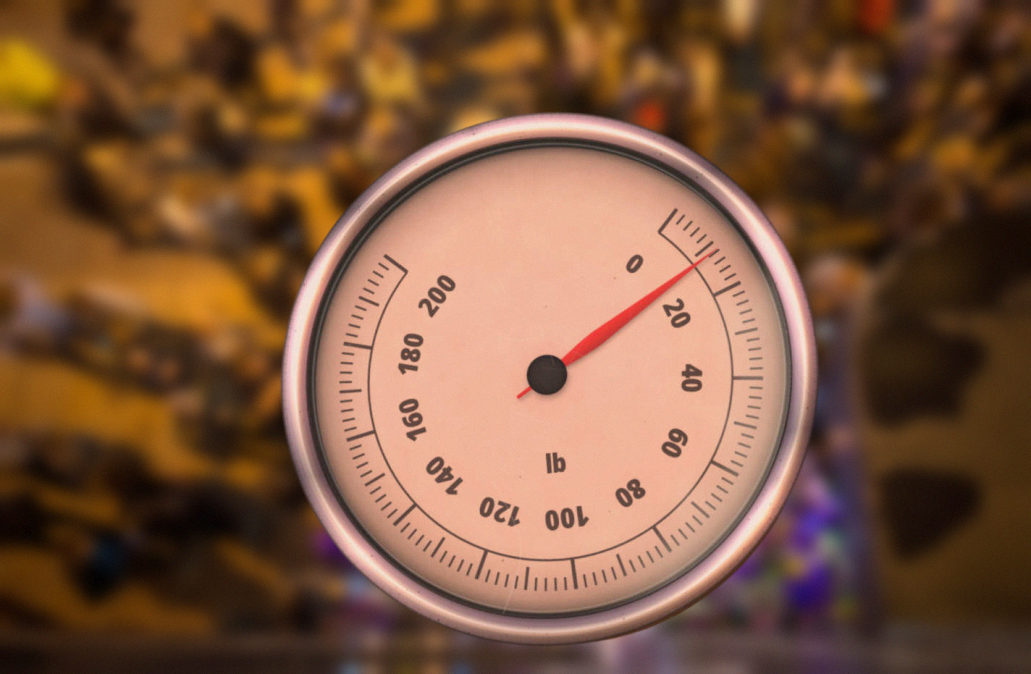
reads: 12
